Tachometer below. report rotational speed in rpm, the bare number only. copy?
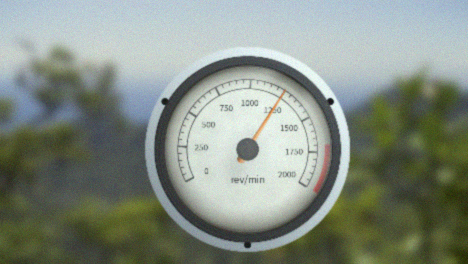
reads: 1250
